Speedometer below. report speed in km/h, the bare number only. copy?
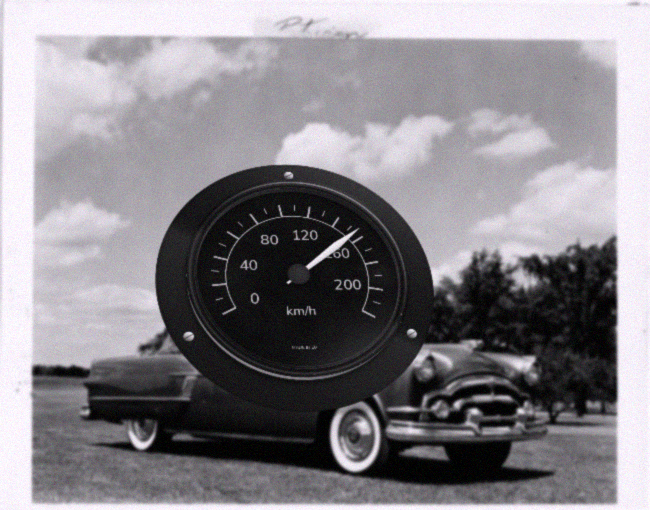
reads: 155
